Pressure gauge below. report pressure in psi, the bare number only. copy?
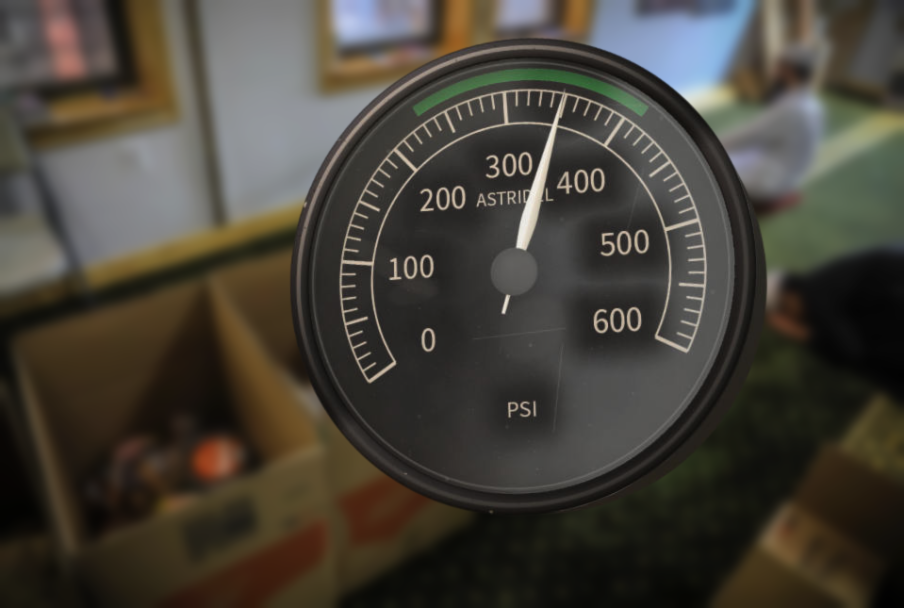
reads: 350
